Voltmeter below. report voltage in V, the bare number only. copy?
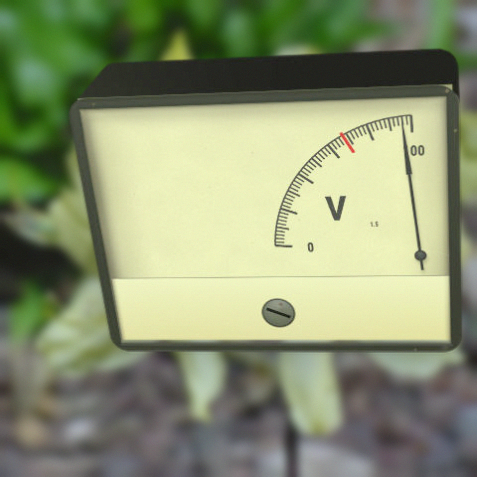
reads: 96
